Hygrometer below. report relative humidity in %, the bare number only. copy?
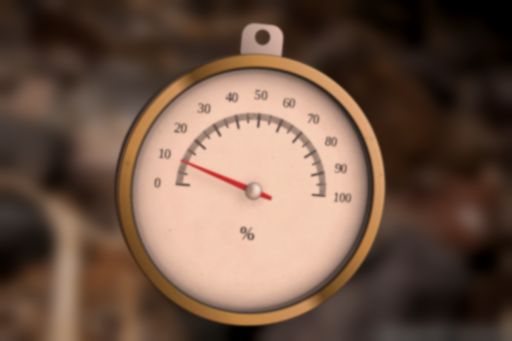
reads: 10
